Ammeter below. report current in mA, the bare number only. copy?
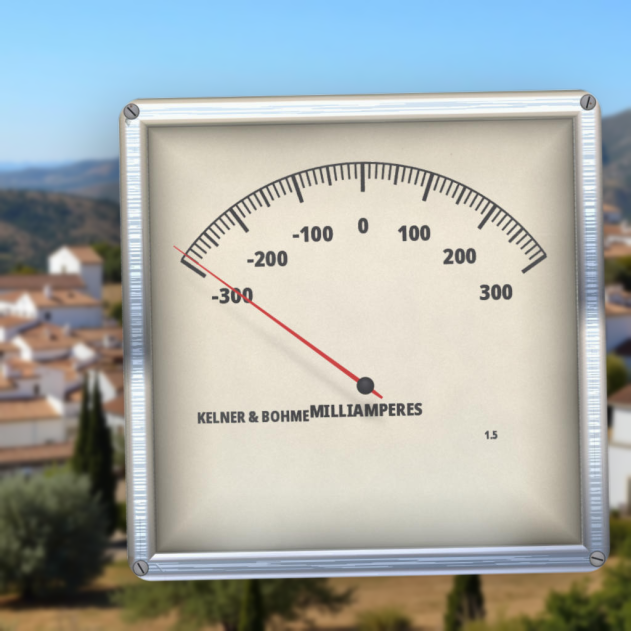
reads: -290
